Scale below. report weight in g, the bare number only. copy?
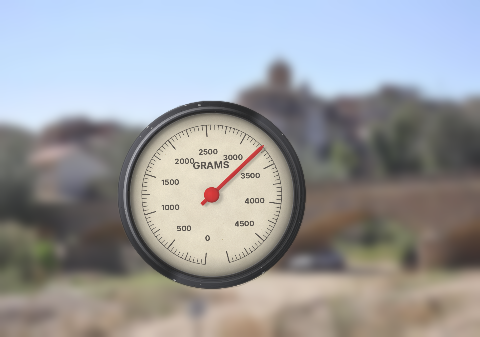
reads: 3250
